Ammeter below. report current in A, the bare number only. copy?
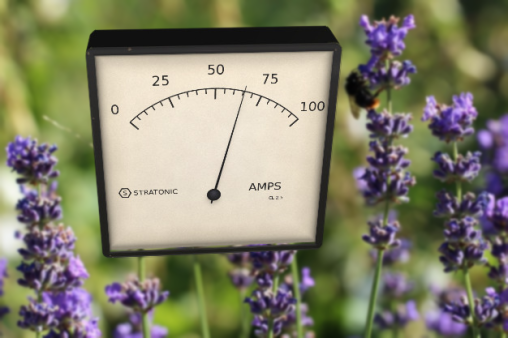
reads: 65
